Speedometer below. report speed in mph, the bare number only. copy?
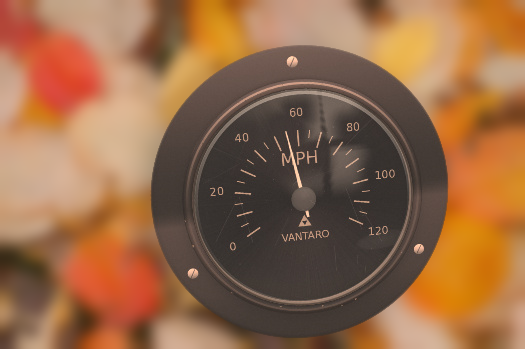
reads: 55
